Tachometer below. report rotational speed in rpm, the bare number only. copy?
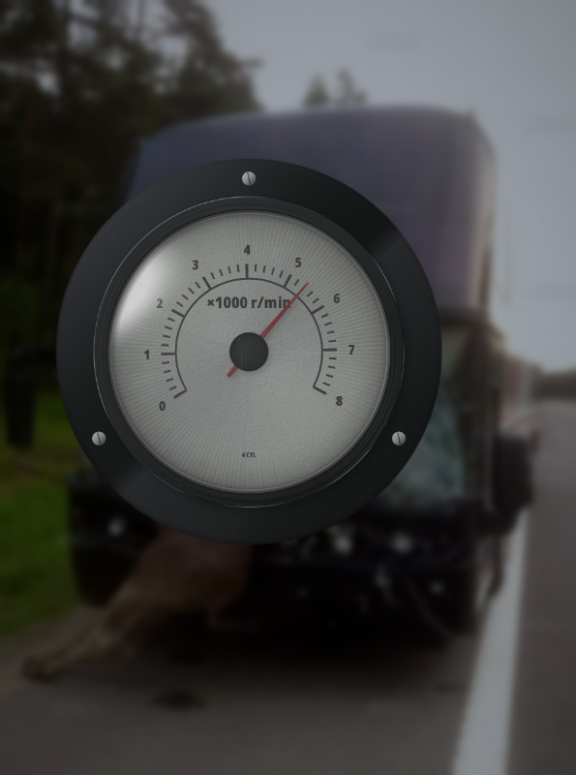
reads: 5400
